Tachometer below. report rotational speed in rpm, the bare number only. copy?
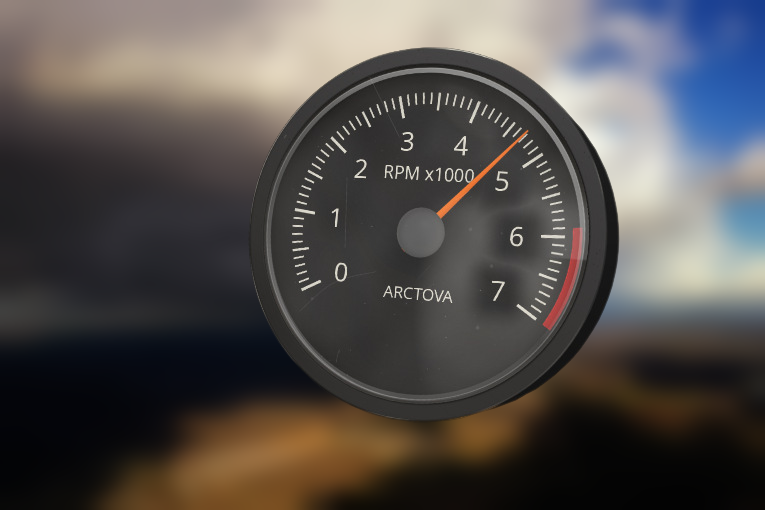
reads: 4700
